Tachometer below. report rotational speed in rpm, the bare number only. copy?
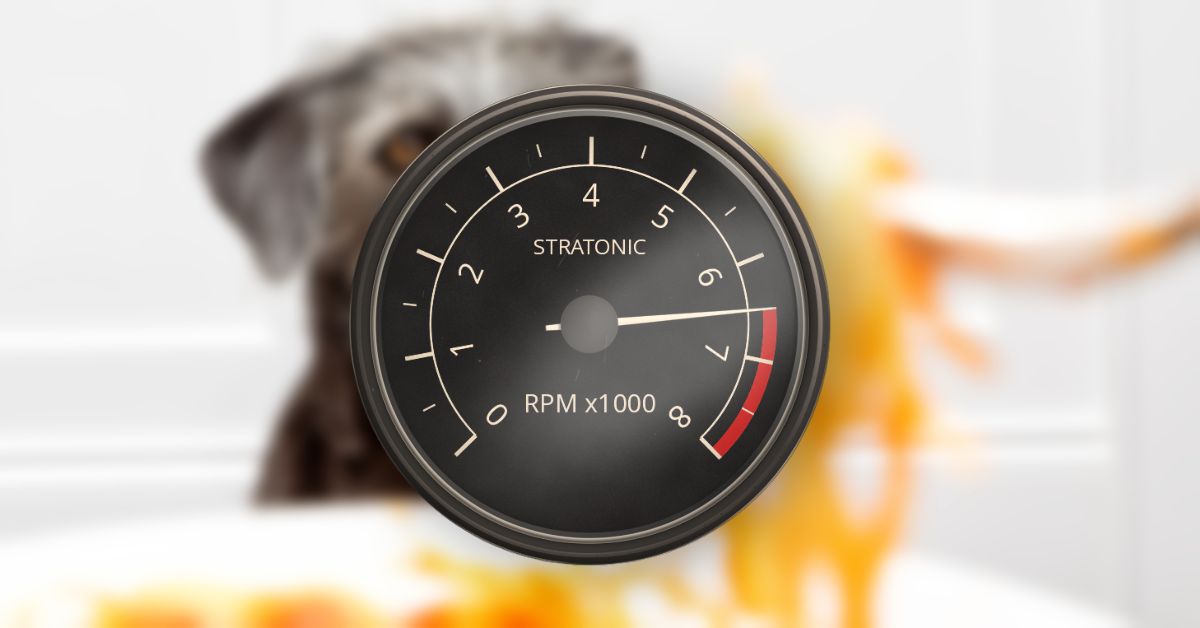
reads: 6500
